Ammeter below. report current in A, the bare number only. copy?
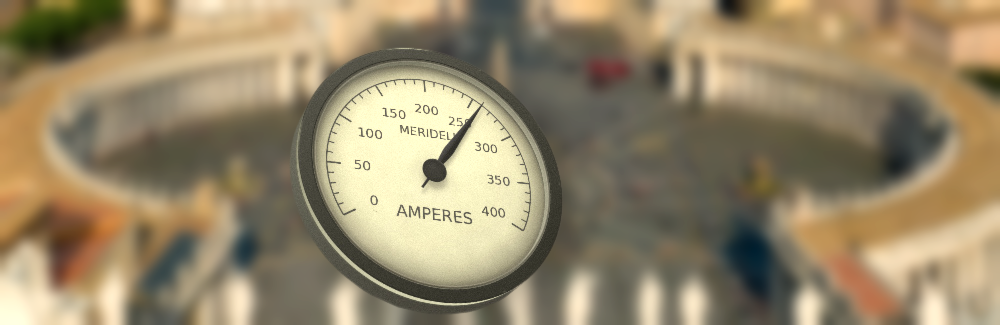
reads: 260
